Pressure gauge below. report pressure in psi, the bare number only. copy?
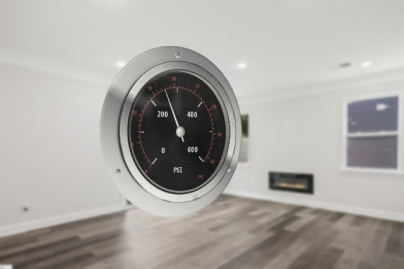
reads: 250
